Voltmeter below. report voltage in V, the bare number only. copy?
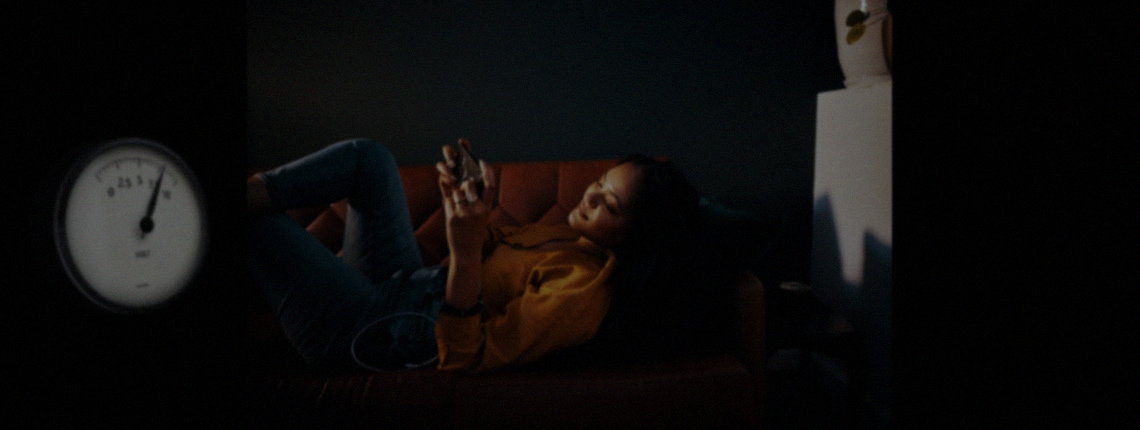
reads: 7.5
